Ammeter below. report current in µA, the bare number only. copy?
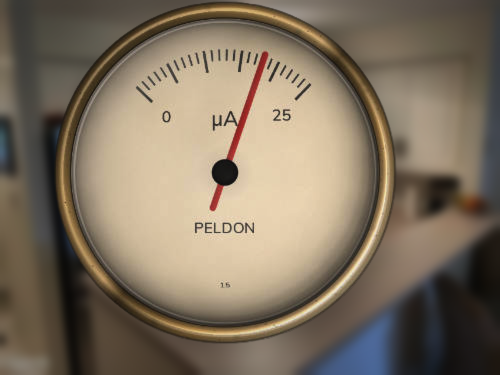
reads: 18
